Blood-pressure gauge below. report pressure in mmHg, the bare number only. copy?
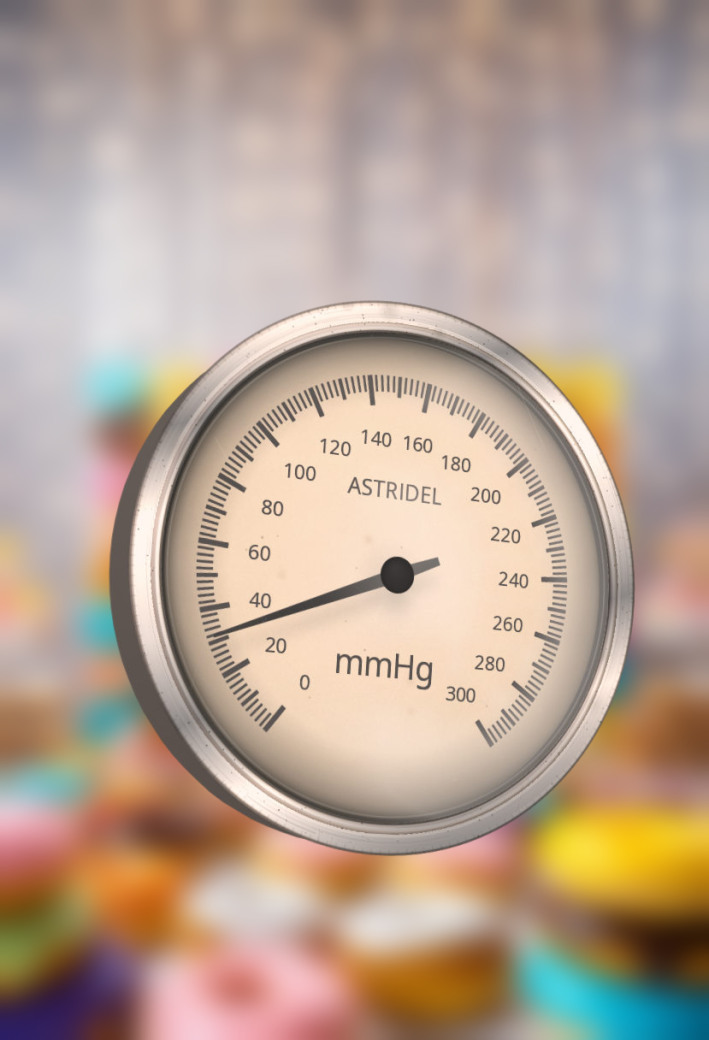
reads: 32
